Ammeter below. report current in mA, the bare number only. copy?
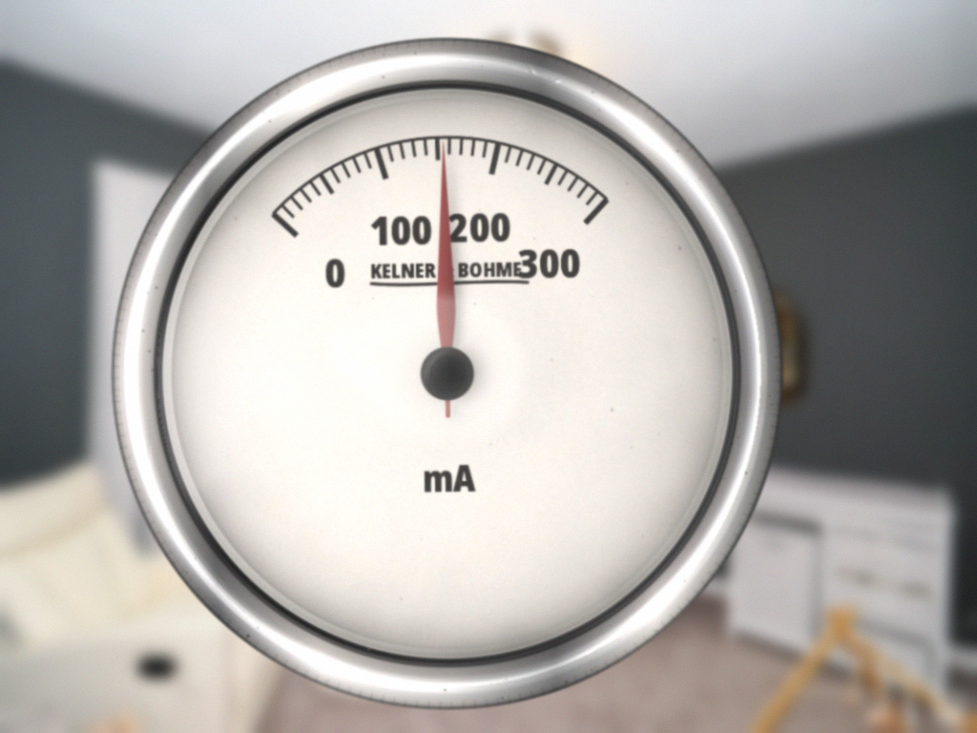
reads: 155
